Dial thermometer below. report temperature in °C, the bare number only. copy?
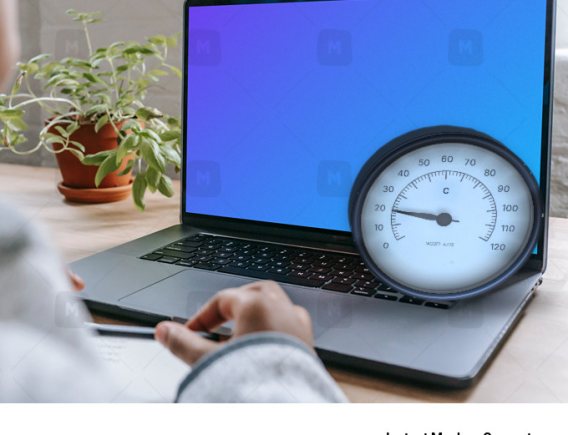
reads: 20
